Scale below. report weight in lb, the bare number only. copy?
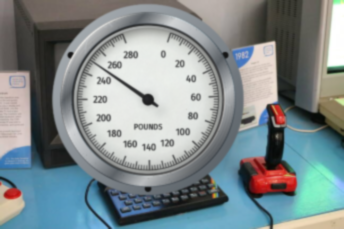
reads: 250
